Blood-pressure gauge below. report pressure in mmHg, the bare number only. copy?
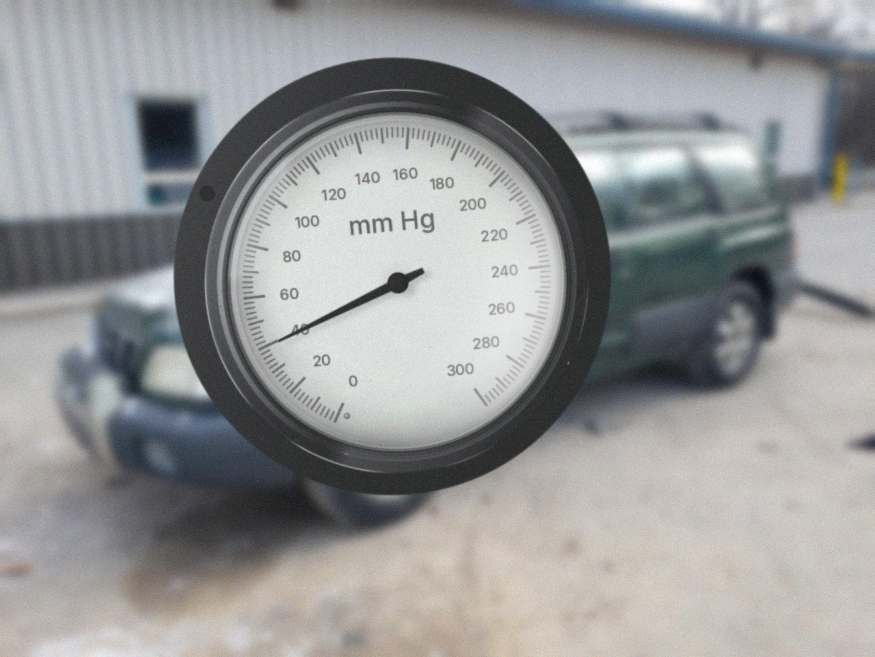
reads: 40
